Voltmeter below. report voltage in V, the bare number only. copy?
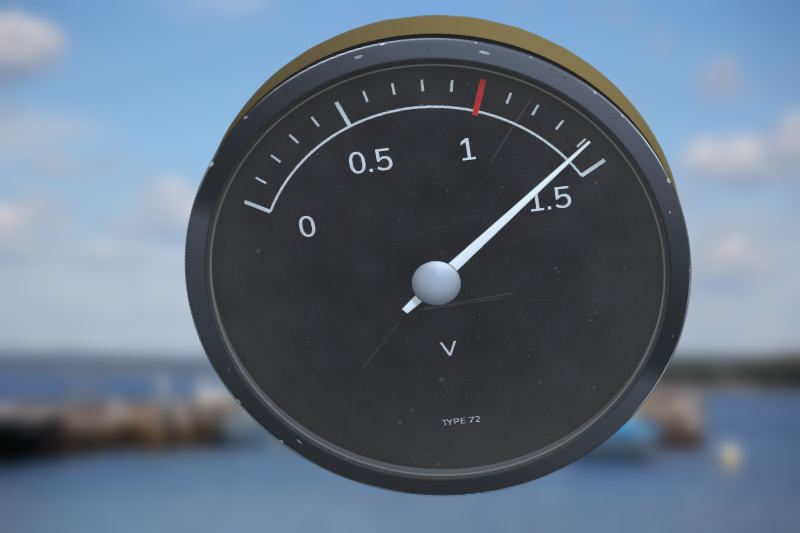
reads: 1.4
